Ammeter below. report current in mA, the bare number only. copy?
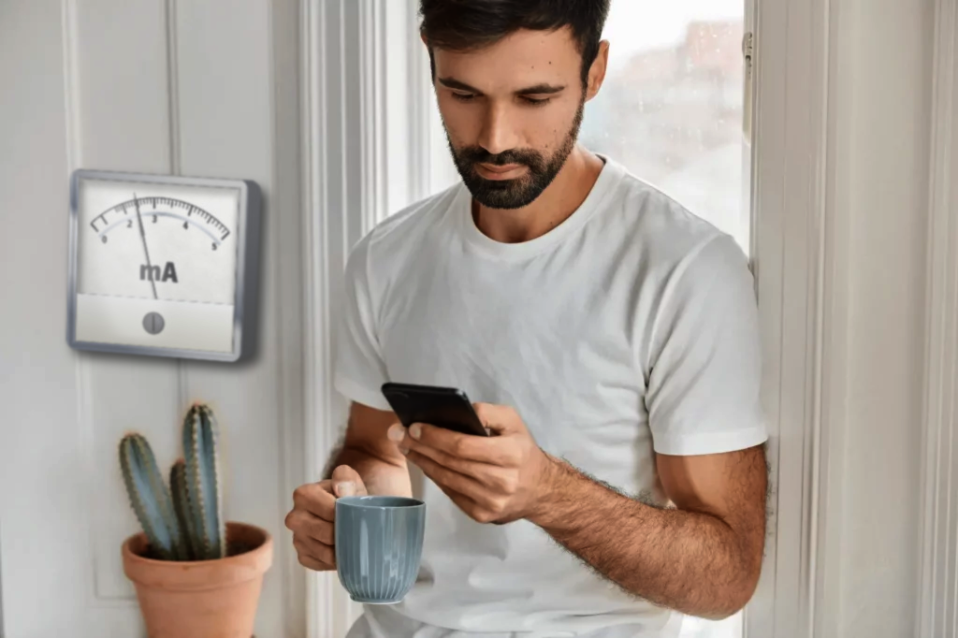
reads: 2.5
